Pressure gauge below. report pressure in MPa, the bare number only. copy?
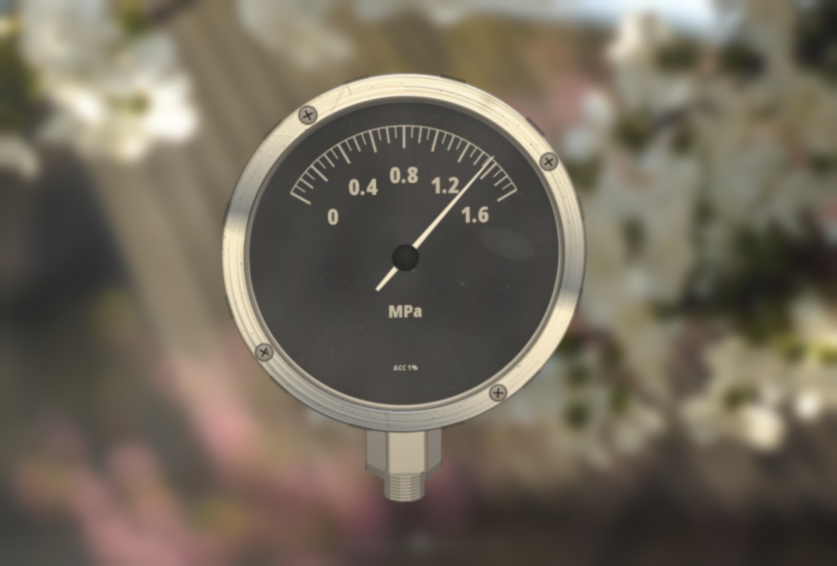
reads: 1.35
